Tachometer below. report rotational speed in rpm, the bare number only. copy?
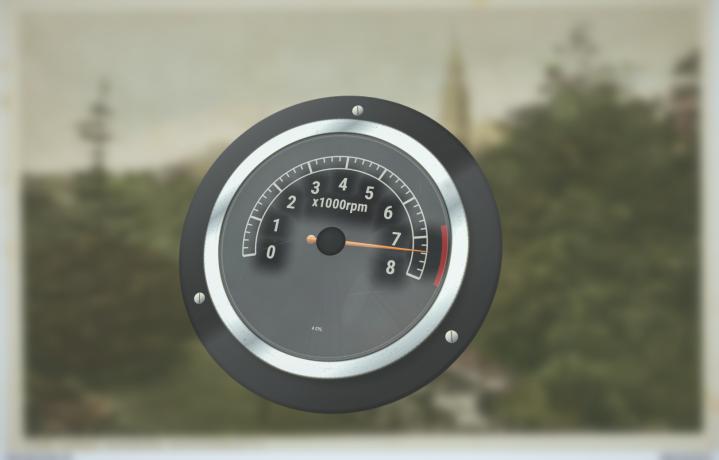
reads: 7400
